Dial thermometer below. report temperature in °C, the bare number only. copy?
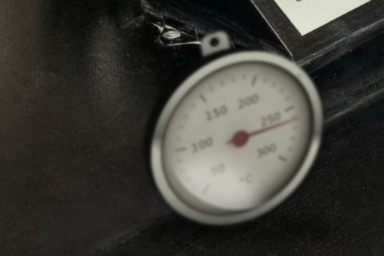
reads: 260
